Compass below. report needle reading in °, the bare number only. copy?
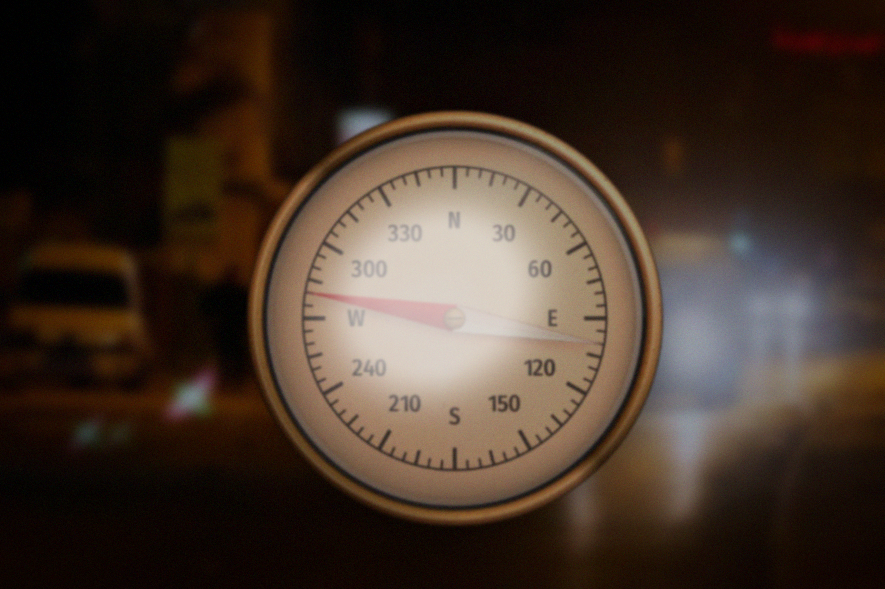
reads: 280
